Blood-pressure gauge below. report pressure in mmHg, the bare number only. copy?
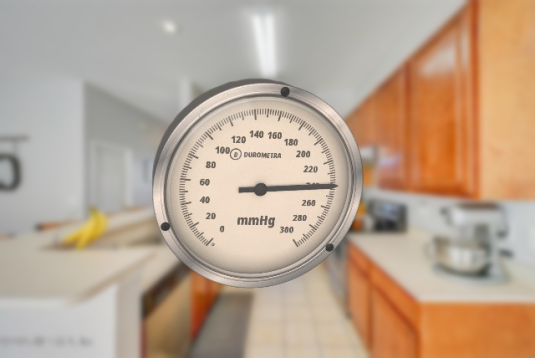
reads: 240
